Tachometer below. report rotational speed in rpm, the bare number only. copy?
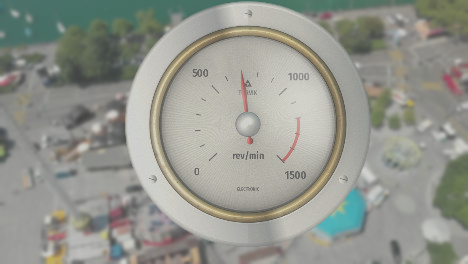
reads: 700
